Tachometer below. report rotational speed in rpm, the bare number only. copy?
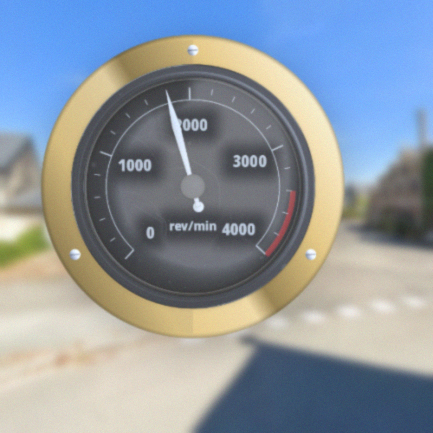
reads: 1800
